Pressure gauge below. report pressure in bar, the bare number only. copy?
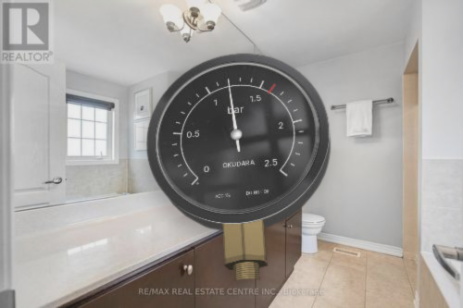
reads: 1.2
